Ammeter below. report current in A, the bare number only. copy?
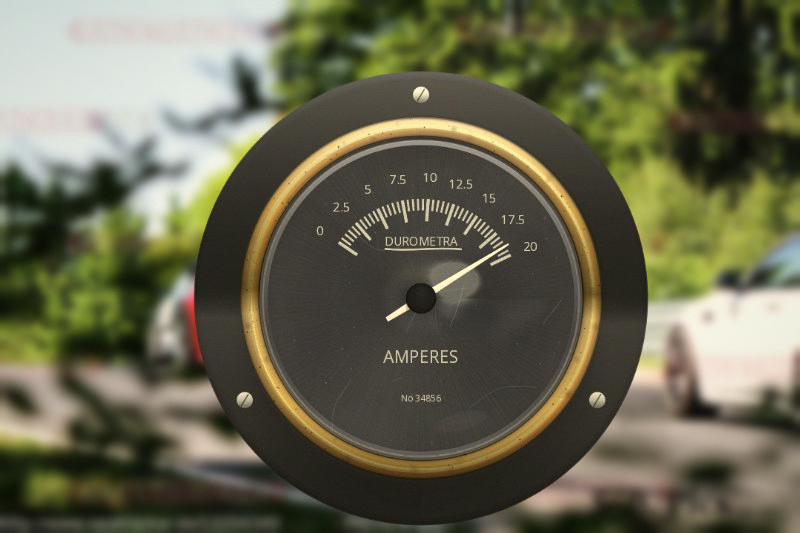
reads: 19
